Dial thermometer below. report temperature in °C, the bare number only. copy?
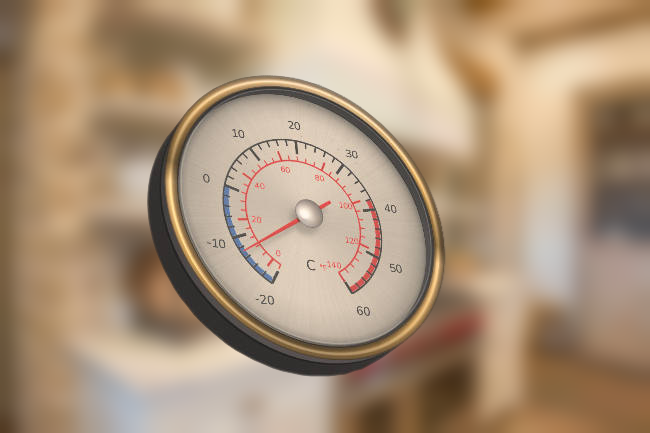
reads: -13
